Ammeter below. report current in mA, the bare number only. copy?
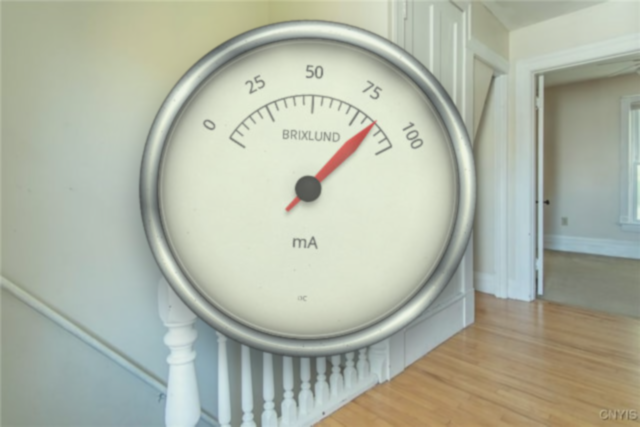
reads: 85
